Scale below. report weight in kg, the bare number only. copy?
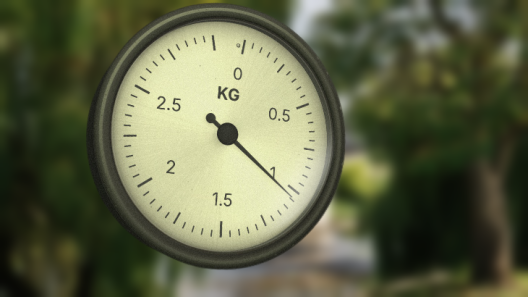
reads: 1.05
